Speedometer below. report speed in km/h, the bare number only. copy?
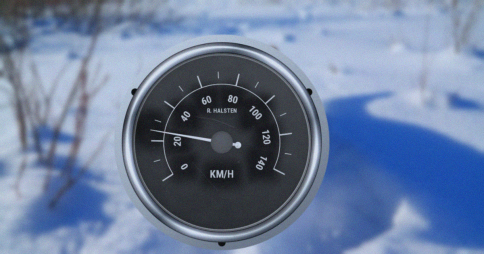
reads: 25
